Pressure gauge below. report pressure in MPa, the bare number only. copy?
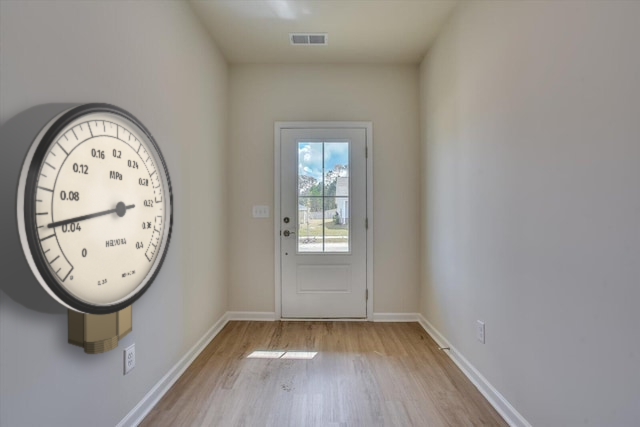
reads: 0.05
